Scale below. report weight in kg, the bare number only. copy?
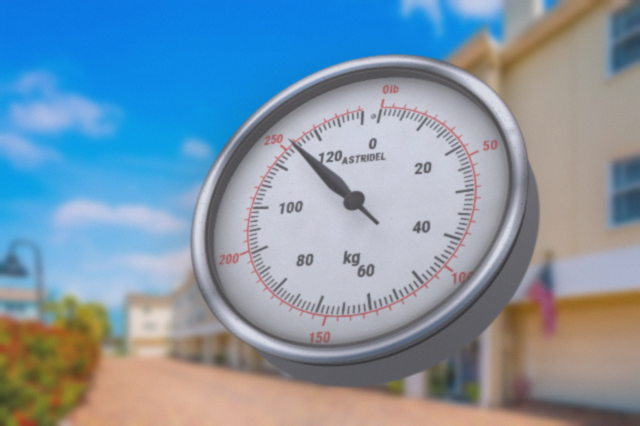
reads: 115
